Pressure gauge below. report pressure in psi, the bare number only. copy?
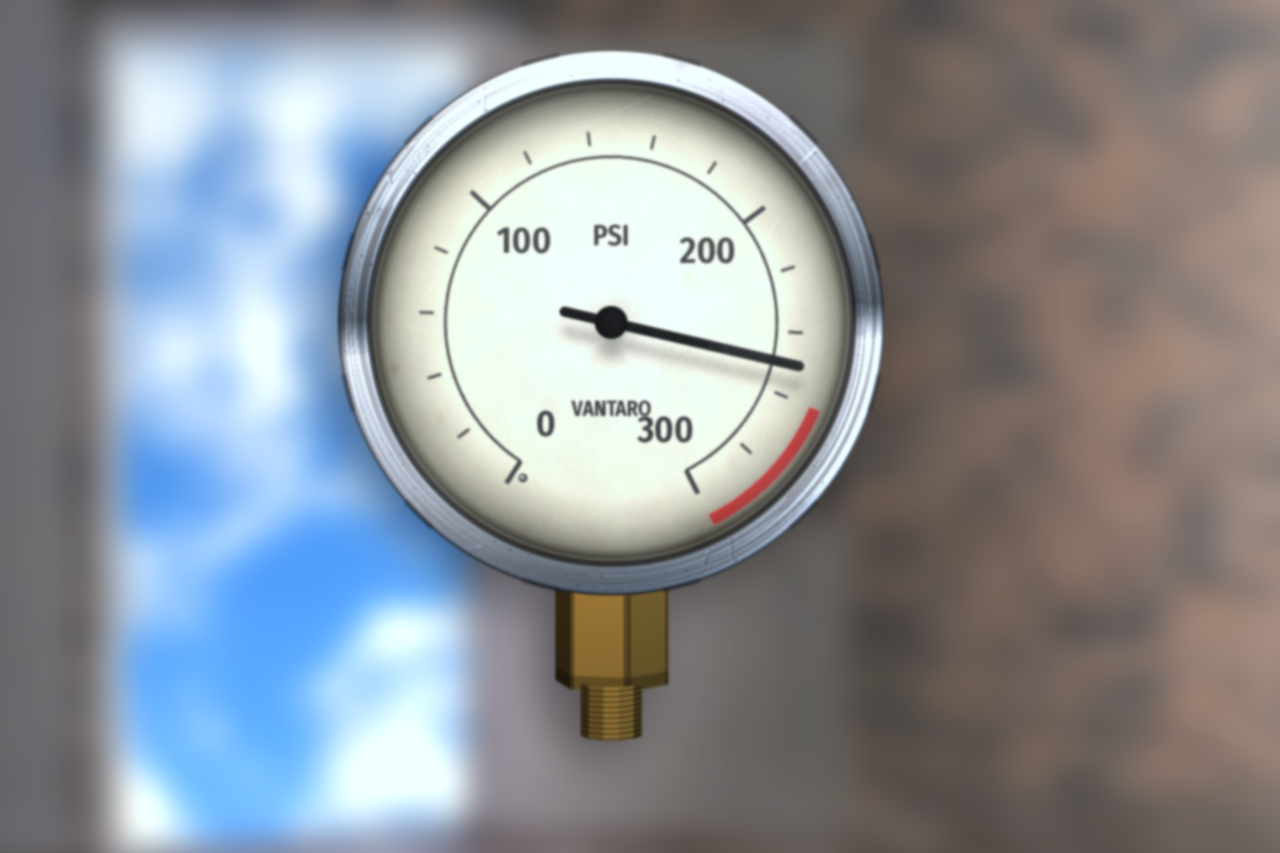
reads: 250
